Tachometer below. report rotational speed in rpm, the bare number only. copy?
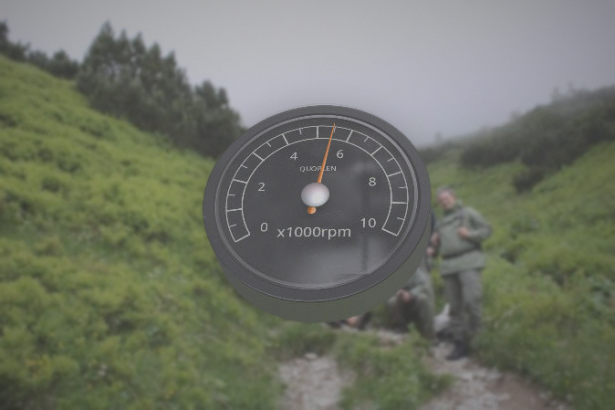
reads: 5500
